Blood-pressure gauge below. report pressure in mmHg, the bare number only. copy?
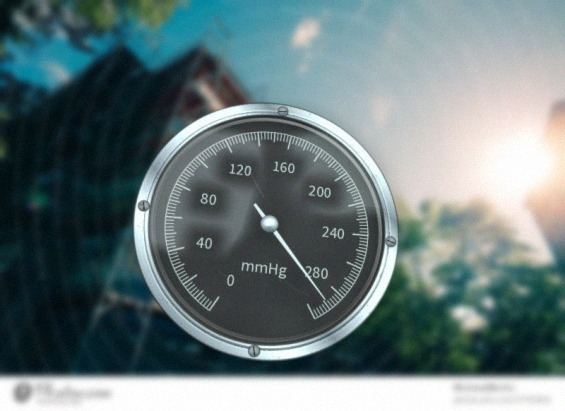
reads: 290
